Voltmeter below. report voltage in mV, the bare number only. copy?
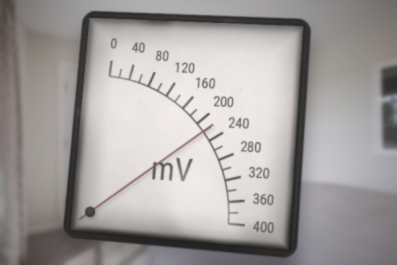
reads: 220
